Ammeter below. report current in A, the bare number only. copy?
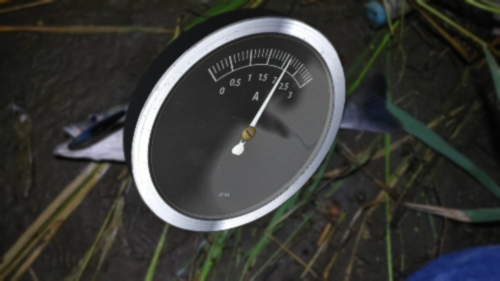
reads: 2
